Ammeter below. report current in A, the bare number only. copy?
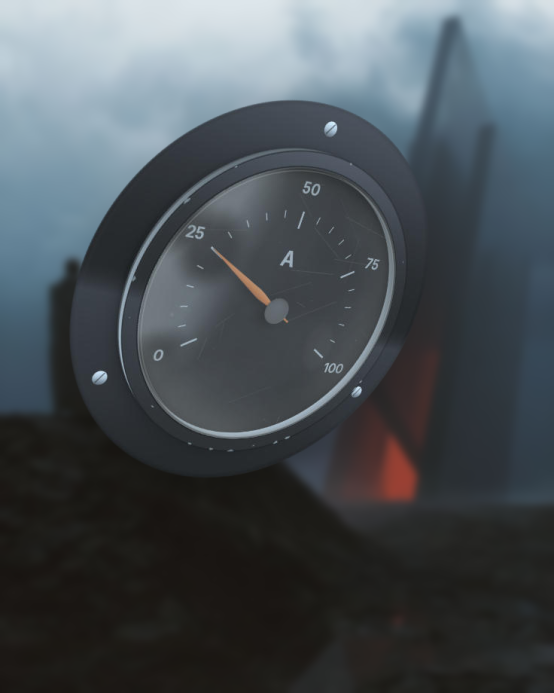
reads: 25
